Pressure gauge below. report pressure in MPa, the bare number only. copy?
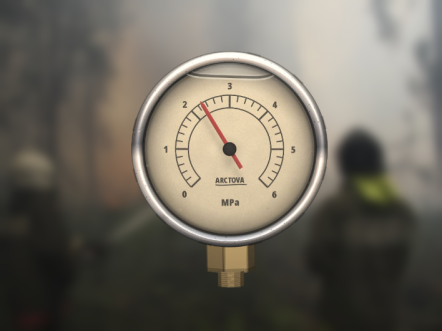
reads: 2.3
